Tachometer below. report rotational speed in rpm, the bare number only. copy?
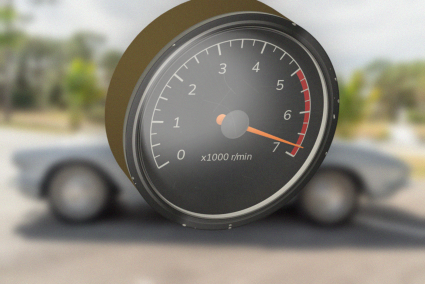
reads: 6750
